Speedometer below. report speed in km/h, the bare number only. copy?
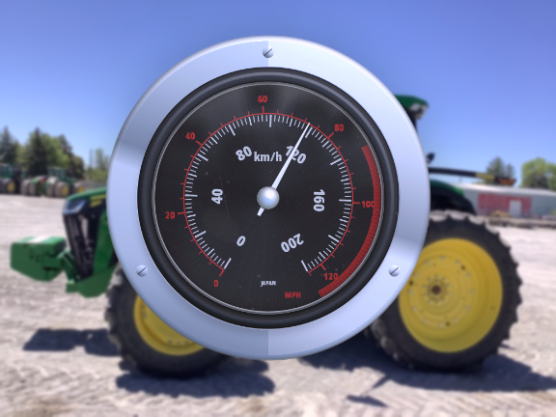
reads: 118
